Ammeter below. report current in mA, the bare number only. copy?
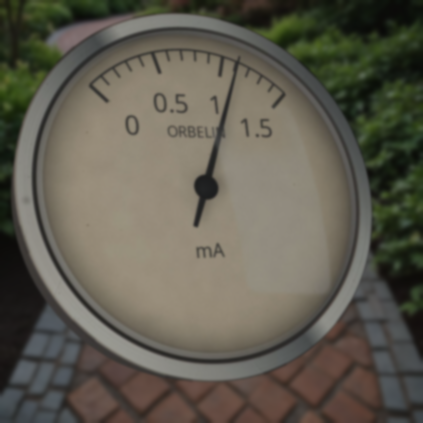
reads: 1.1
